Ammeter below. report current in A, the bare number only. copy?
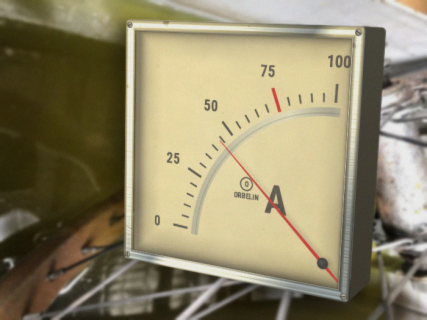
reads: 45
